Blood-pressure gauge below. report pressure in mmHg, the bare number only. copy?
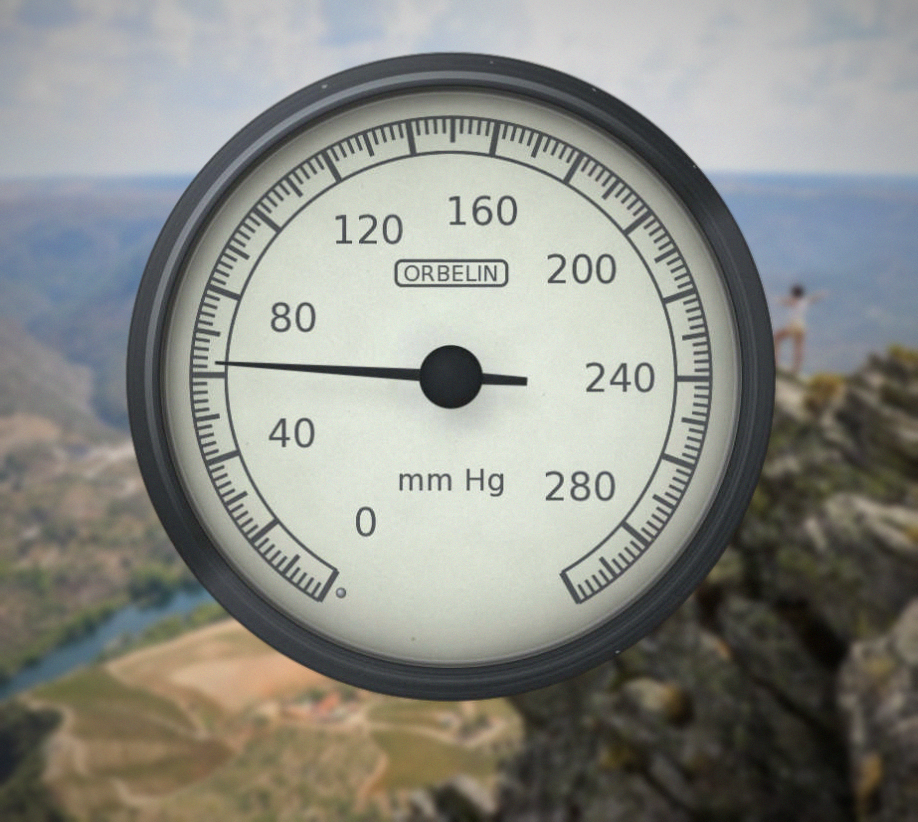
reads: 63
